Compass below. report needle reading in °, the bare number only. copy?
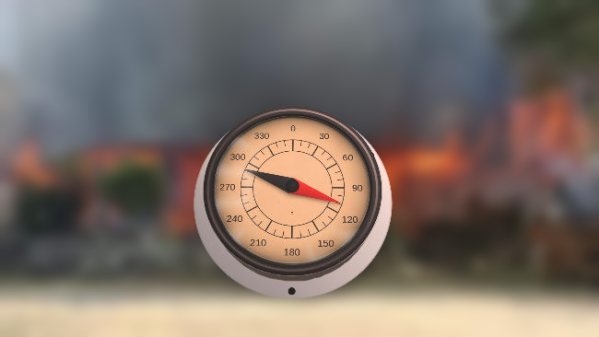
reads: 110
